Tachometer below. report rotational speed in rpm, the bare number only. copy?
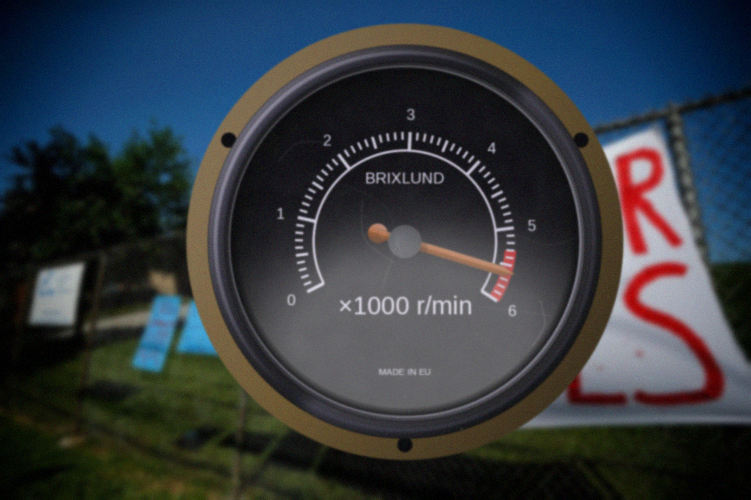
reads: 5600
